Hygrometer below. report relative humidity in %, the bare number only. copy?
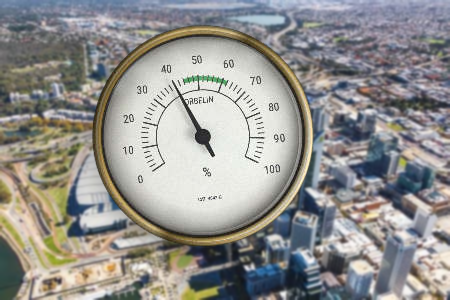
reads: 40
